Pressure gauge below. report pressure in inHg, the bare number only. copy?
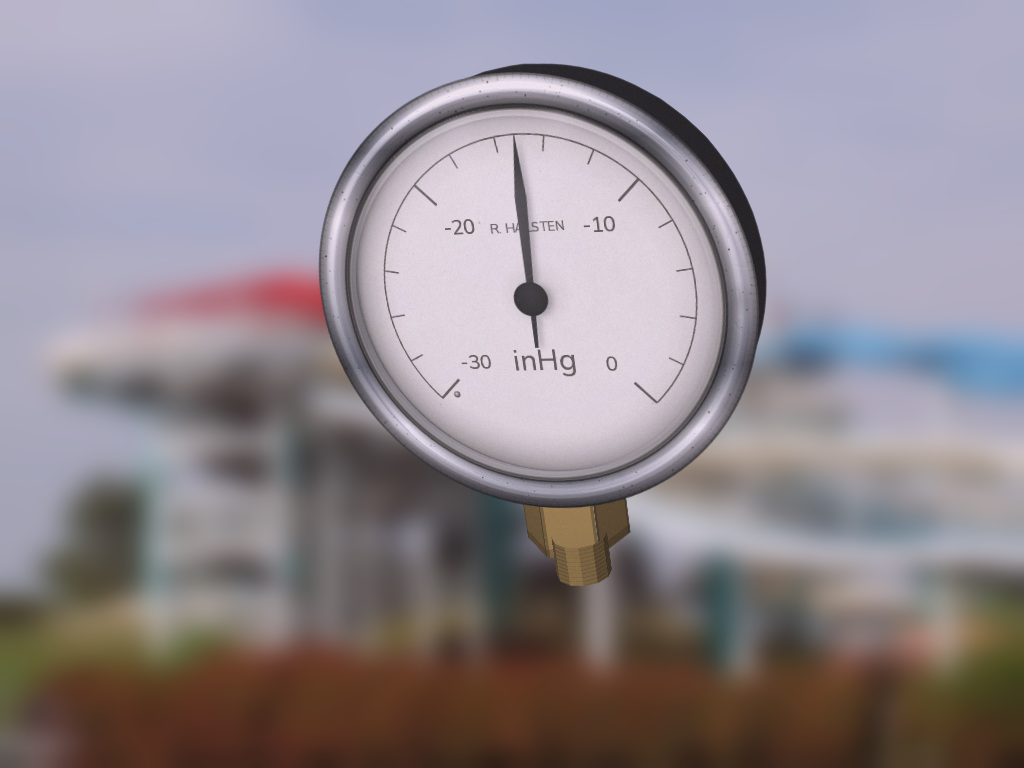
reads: -15
